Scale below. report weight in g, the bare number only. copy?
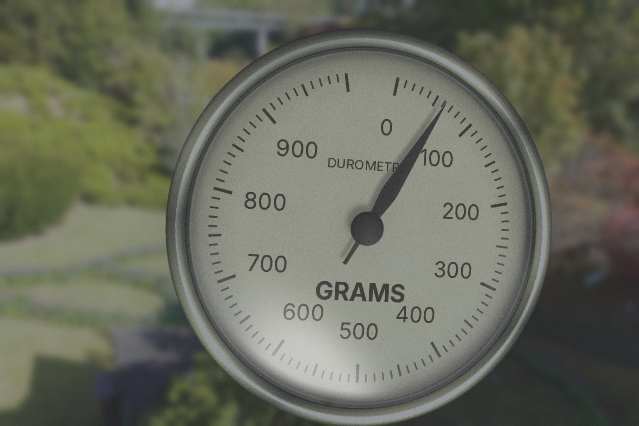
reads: 60
